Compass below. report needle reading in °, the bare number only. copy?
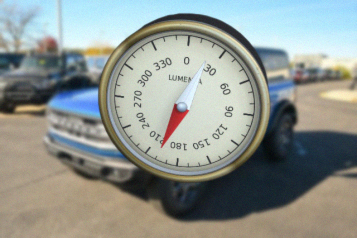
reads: 200
